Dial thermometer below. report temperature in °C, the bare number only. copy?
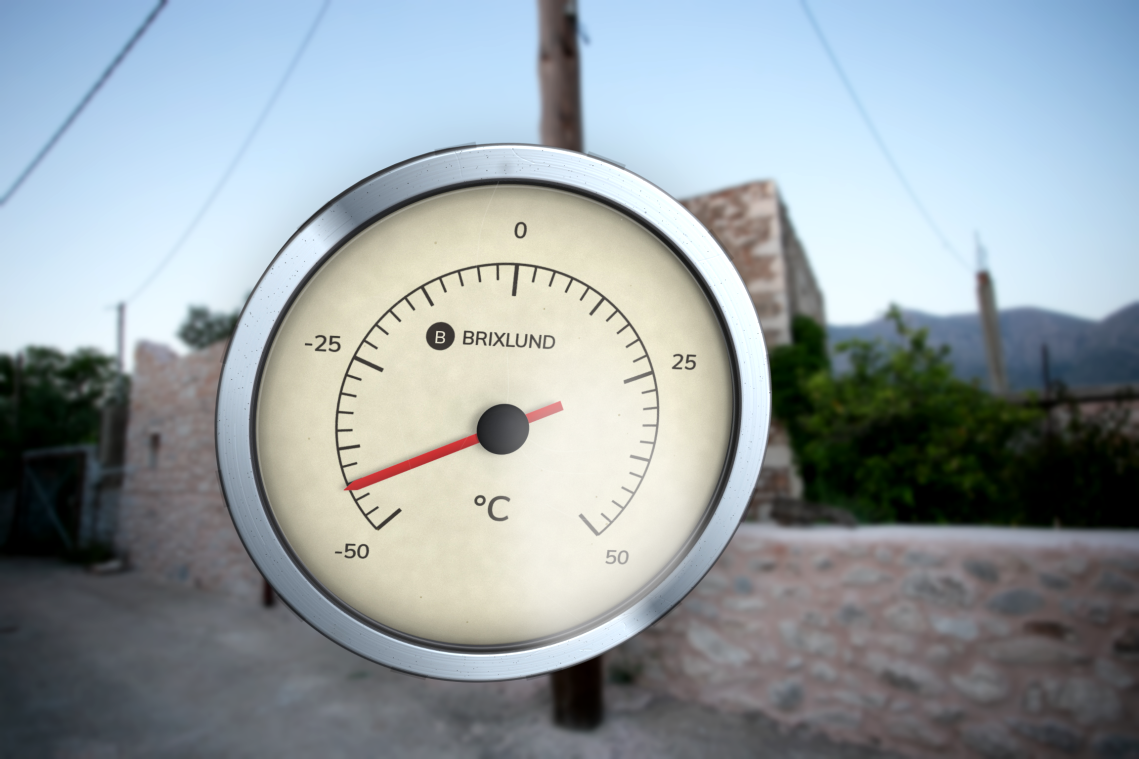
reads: -42.5
